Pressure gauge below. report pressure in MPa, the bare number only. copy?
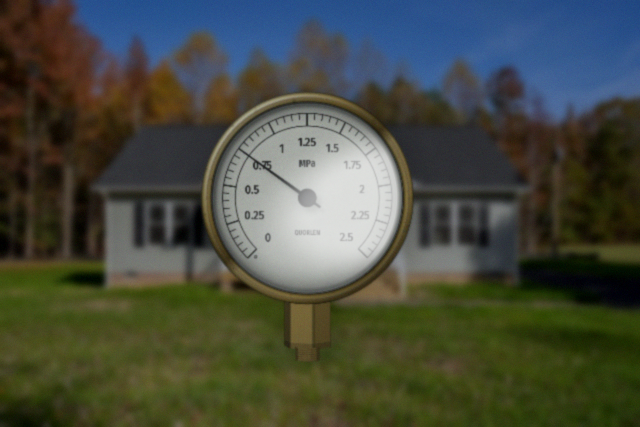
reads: 0.75
